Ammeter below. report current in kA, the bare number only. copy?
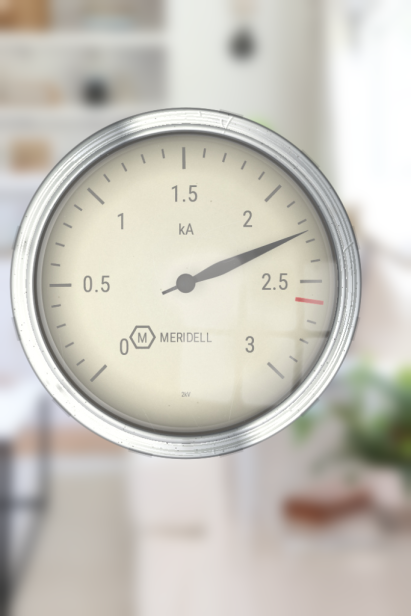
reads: 2.25
